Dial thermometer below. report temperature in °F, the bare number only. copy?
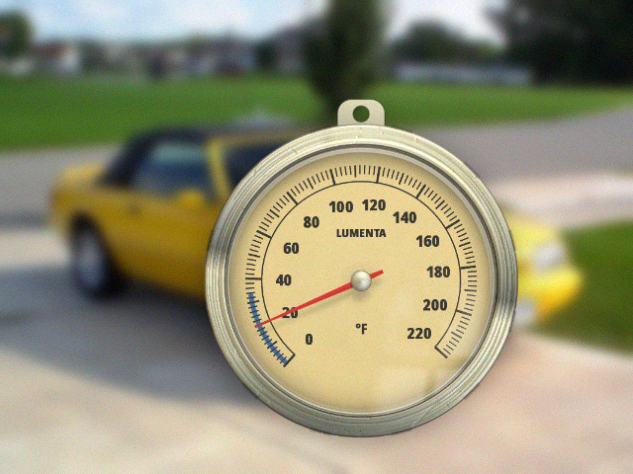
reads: 20
